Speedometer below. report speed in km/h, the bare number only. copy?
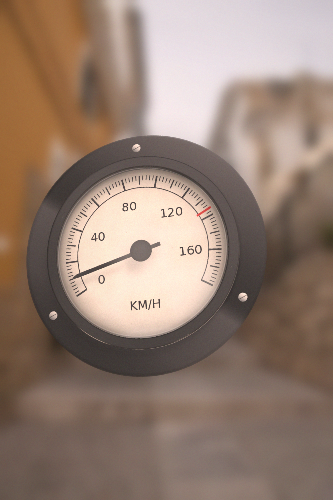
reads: 10
